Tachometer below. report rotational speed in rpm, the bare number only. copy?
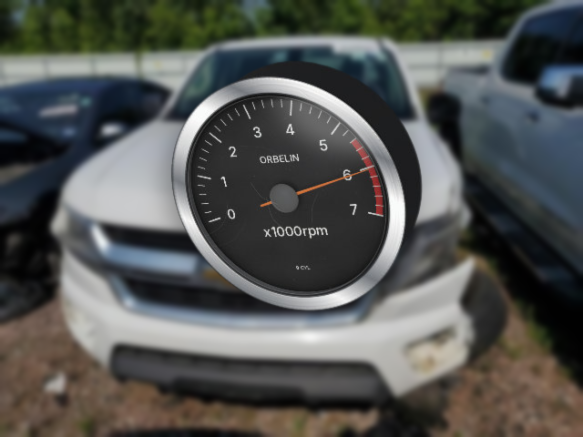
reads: 6000
